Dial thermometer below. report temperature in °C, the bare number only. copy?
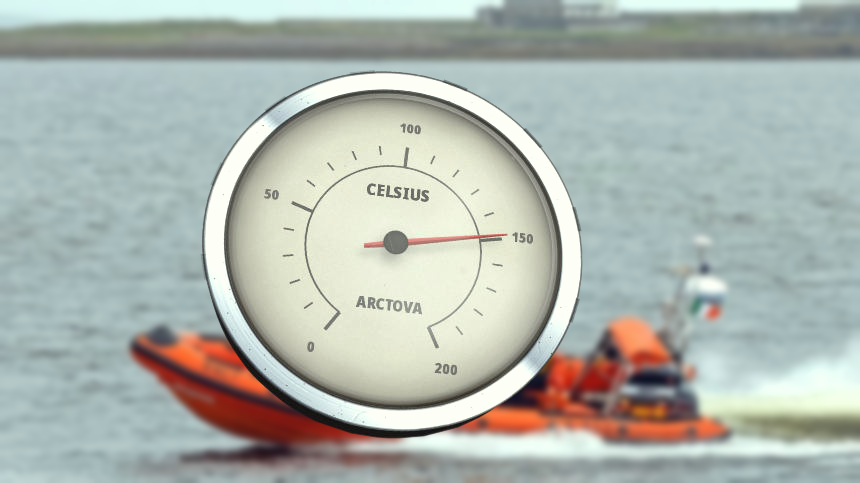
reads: 150
